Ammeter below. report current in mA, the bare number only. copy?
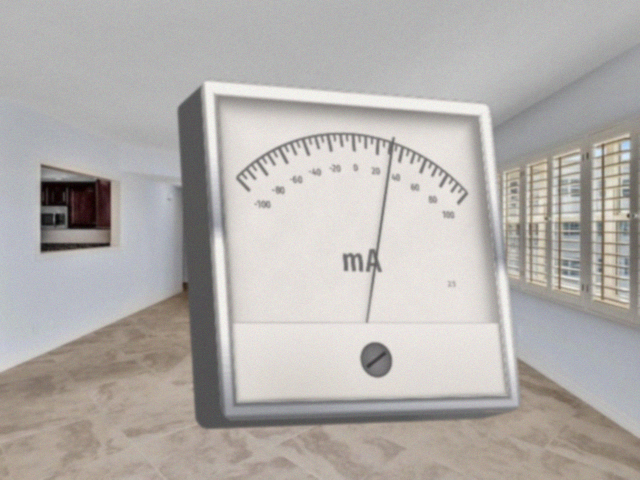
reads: 30
